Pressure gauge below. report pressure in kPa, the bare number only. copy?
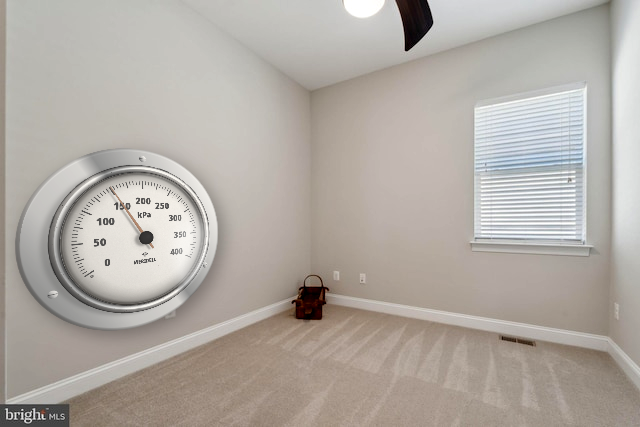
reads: 150
